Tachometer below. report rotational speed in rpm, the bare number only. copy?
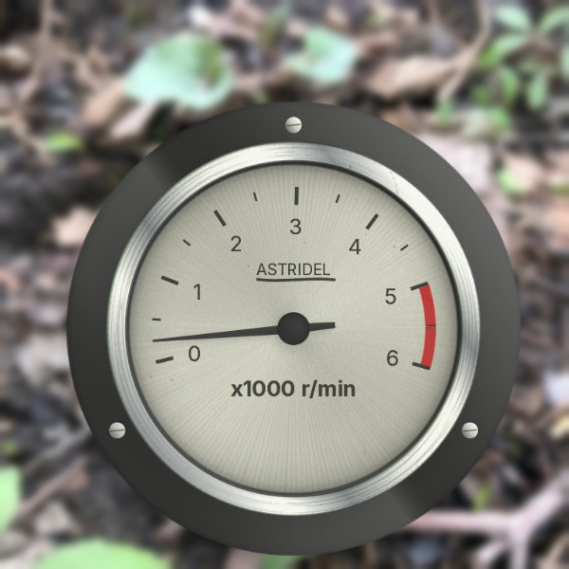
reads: 250
